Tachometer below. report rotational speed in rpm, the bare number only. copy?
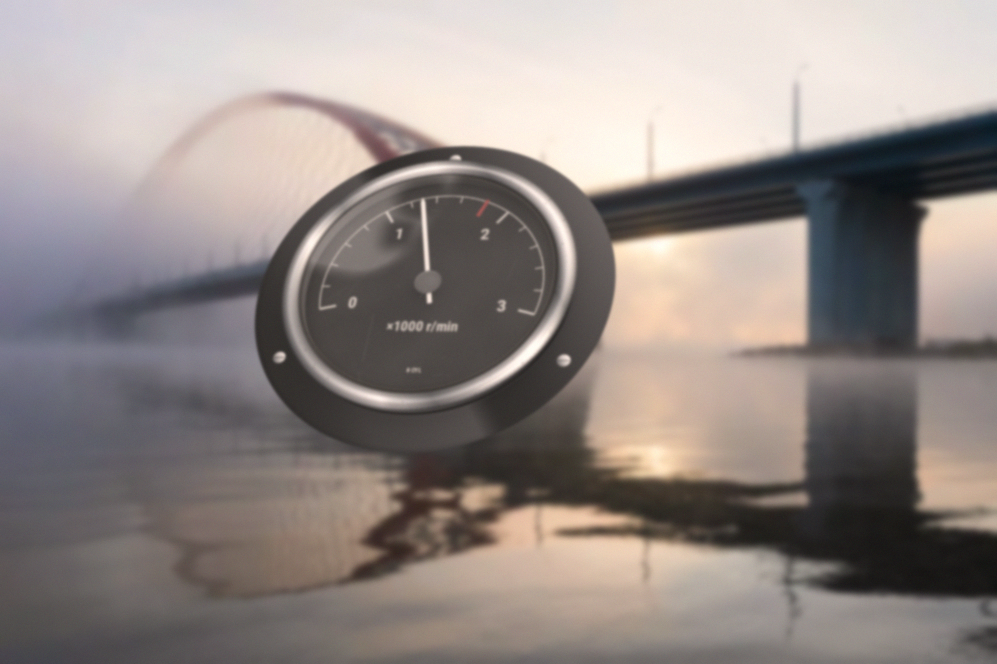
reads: 1300
